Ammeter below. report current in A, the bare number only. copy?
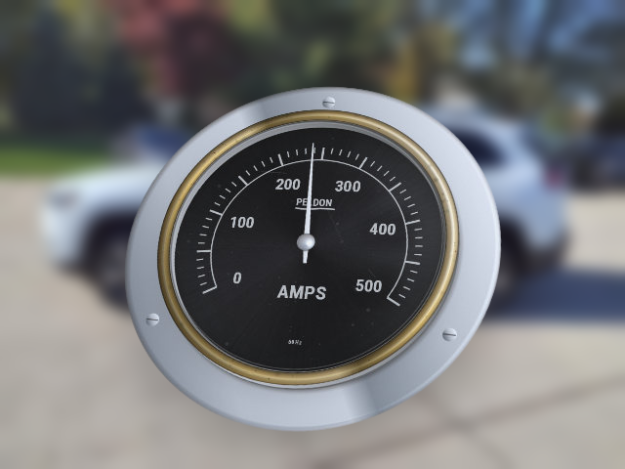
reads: 240
